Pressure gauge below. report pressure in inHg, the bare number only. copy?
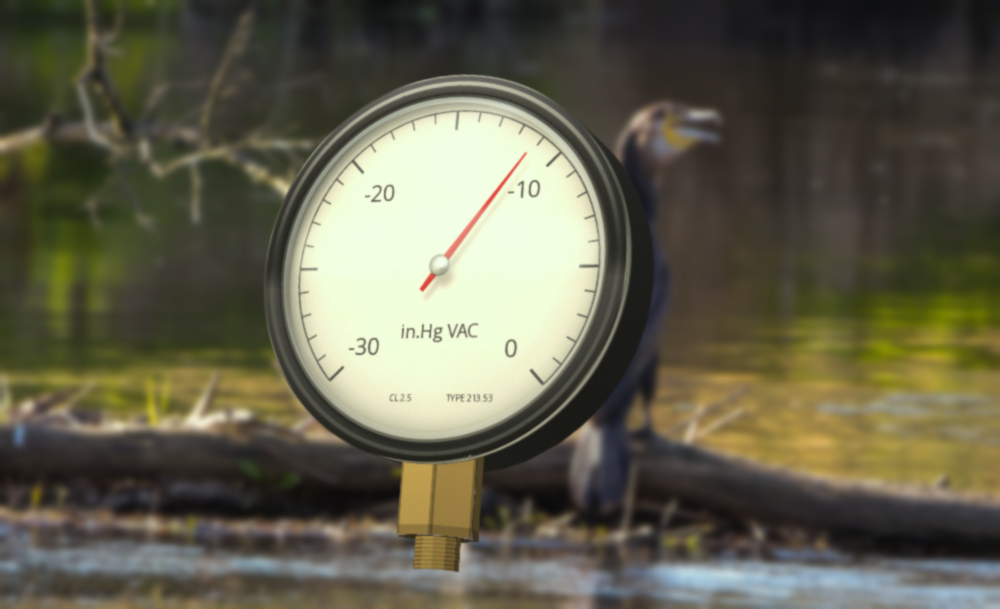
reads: -11
